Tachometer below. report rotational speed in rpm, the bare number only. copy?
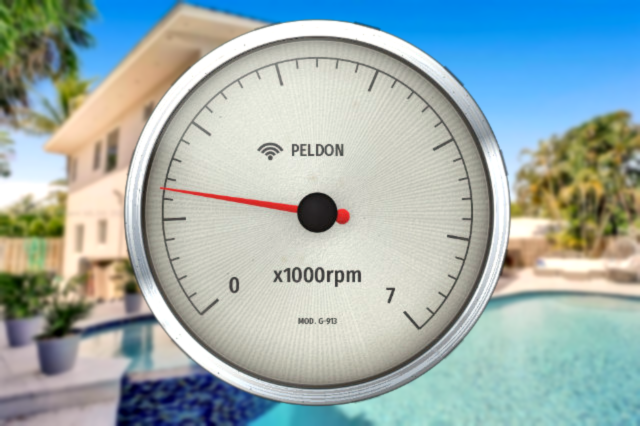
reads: 1300
